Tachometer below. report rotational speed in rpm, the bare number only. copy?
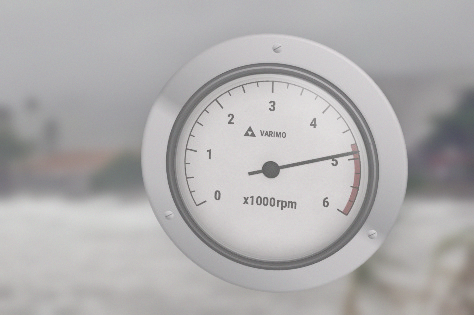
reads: 4875
